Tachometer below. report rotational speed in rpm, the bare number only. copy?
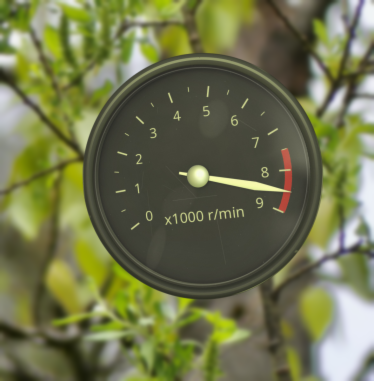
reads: 8500
